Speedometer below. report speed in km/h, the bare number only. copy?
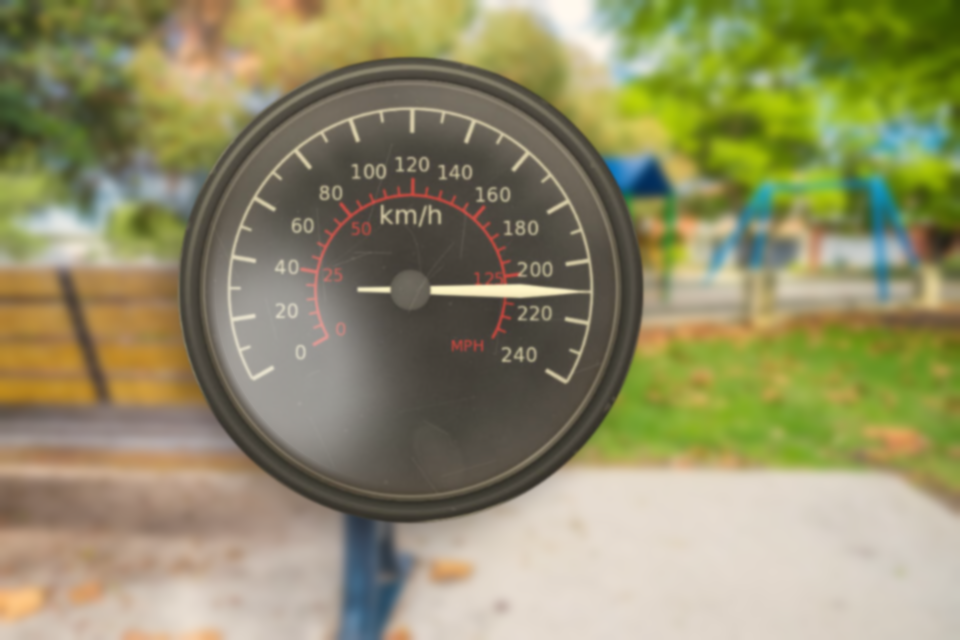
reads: 210
